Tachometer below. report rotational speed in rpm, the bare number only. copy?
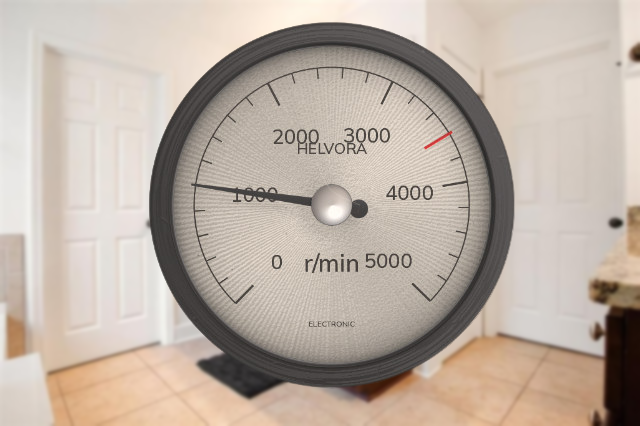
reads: 1000
